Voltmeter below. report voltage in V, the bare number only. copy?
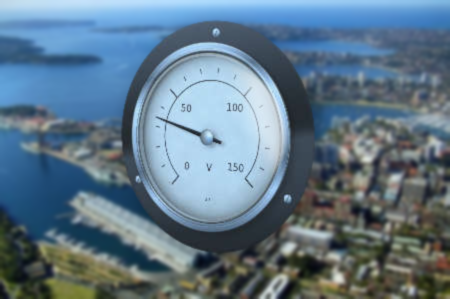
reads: 35
